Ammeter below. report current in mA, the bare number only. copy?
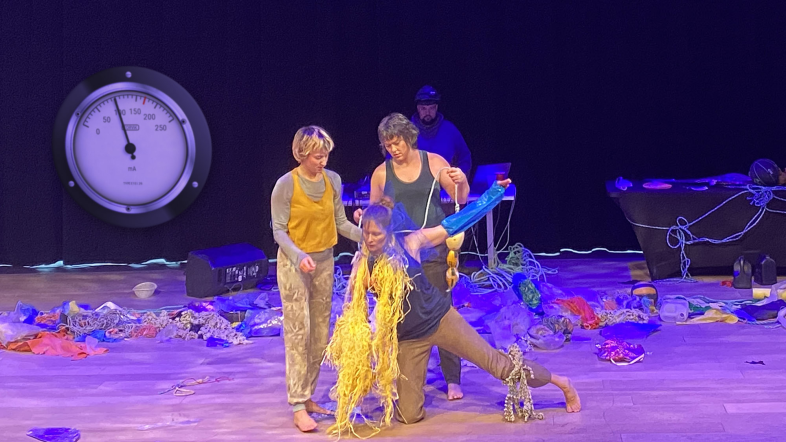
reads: 100
